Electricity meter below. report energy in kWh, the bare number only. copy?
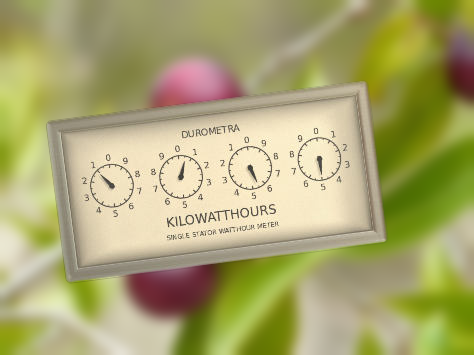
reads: 1055
